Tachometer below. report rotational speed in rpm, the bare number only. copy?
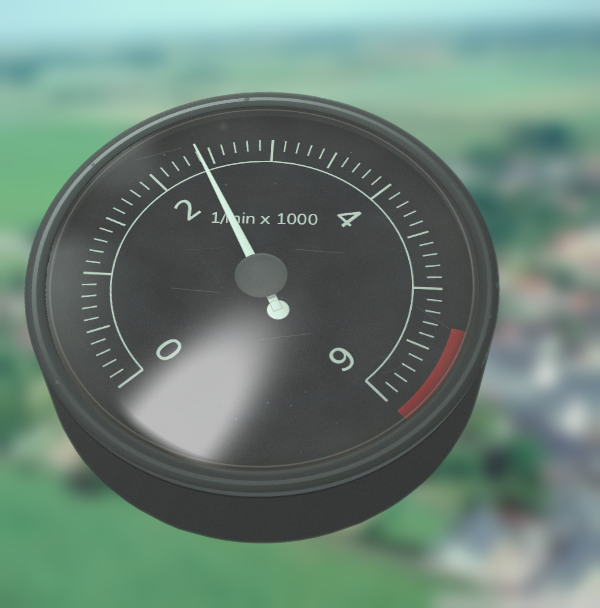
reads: 2400
